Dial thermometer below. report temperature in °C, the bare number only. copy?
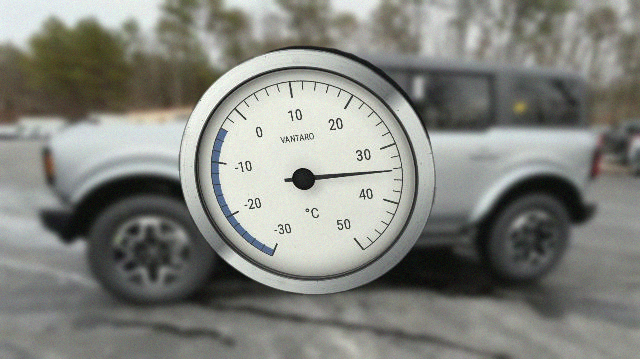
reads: 34
